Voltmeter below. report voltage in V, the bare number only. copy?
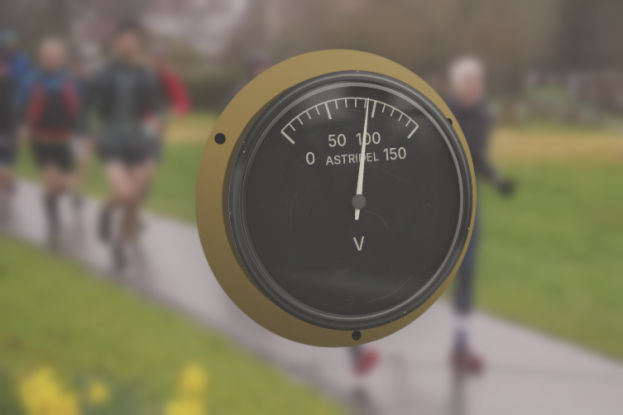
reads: 90
